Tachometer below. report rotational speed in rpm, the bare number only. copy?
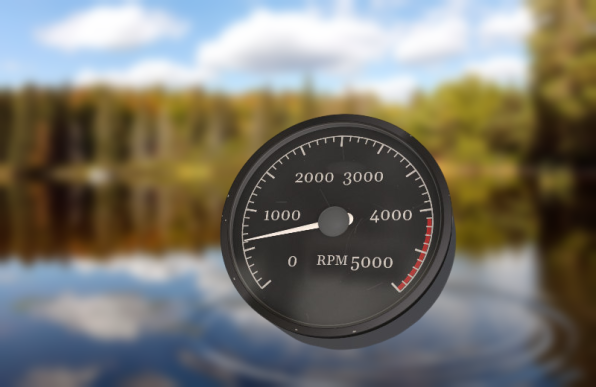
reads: 600
